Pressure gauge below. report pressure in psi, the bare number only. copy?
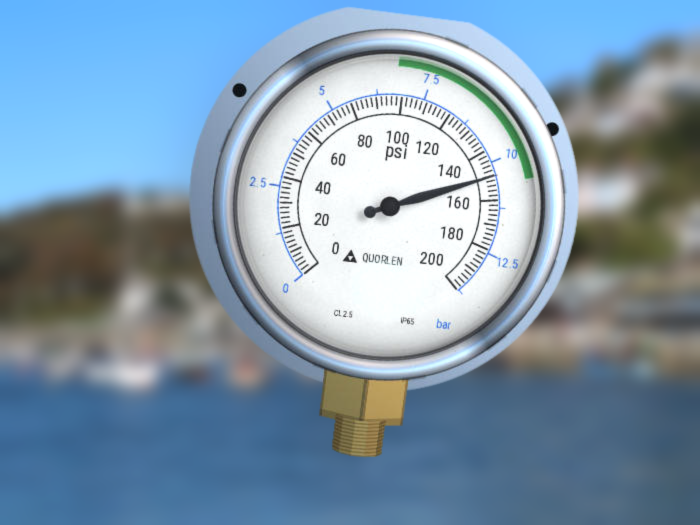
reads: 150
